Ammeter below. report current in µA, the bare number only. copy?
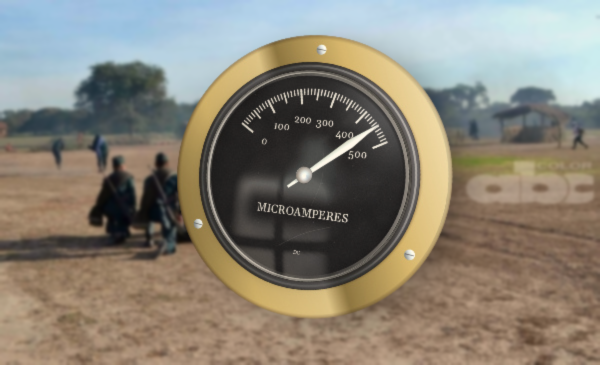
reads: 450
